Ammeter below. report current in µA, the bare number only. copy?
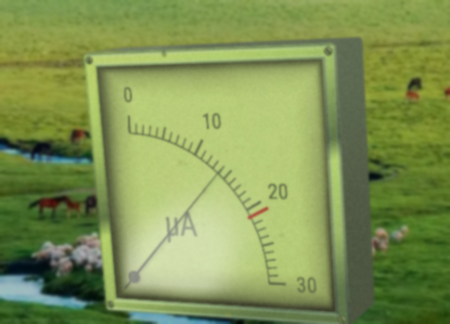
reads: 14
